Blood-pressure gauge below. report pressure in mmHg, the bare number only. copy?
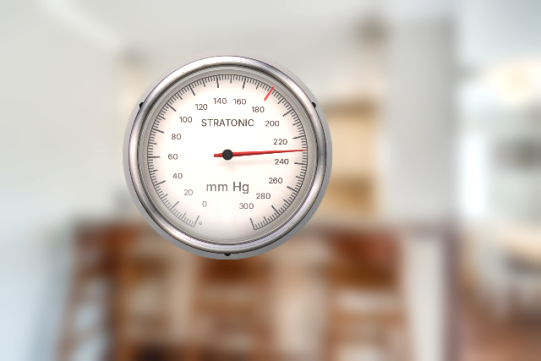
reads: 230
